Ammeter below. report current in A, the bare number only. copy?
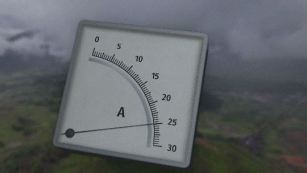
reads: 25
